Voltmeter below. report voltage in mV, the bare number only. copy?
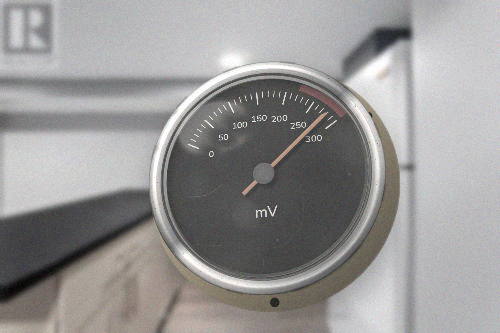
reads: 280
